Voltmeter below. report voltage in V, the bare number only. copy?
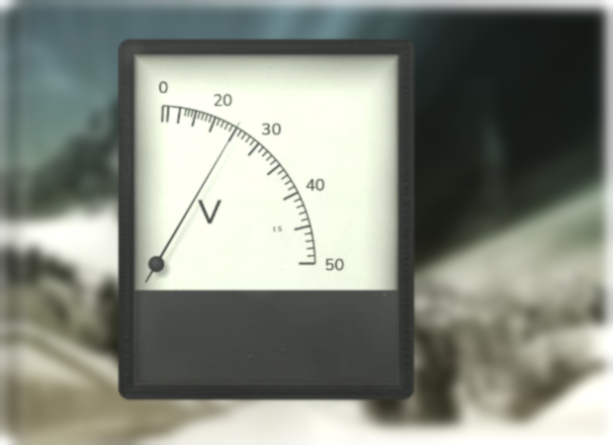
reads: 25
